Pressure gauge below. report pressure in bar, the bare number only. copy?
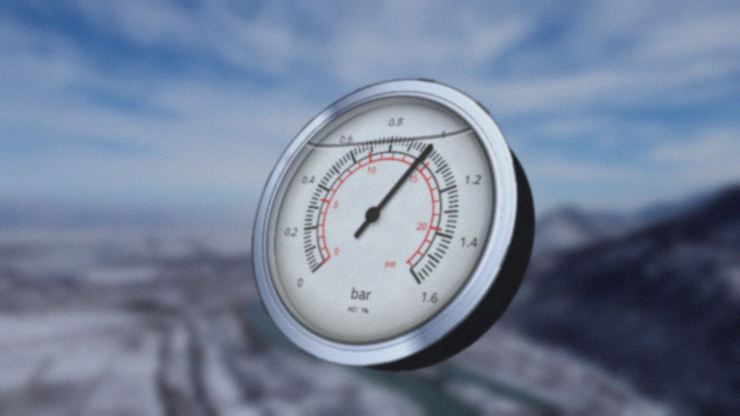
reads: 1
